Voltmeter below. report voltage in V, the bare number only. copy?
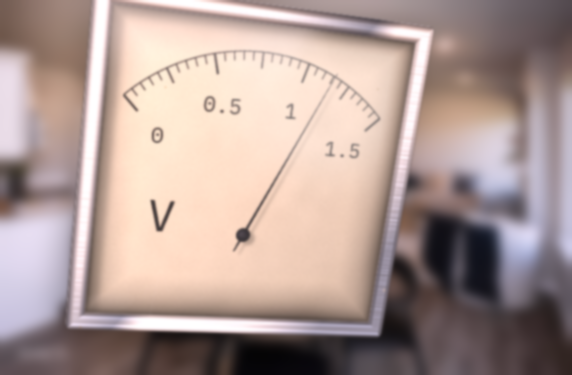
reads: 1.15
